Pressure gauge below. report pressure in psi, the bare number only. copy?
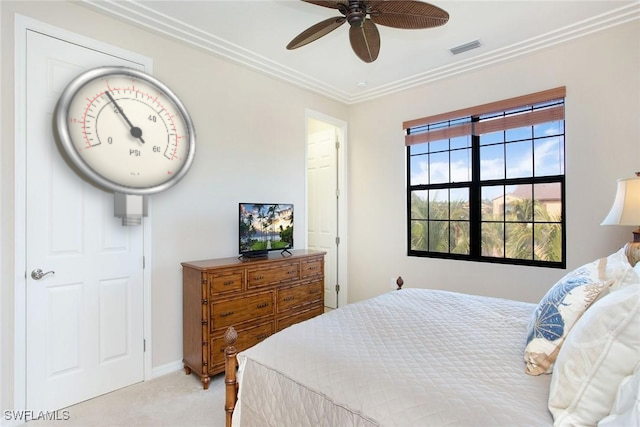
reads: 20
